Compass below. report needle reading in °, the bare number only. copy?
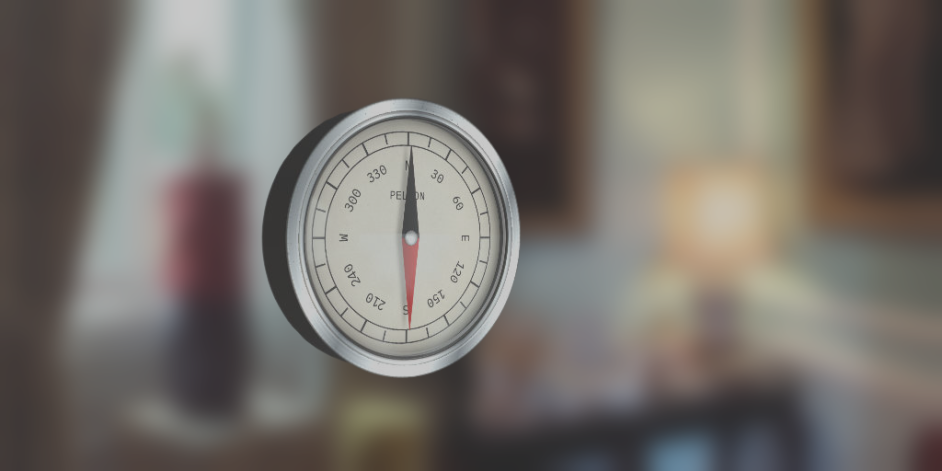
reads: 180
